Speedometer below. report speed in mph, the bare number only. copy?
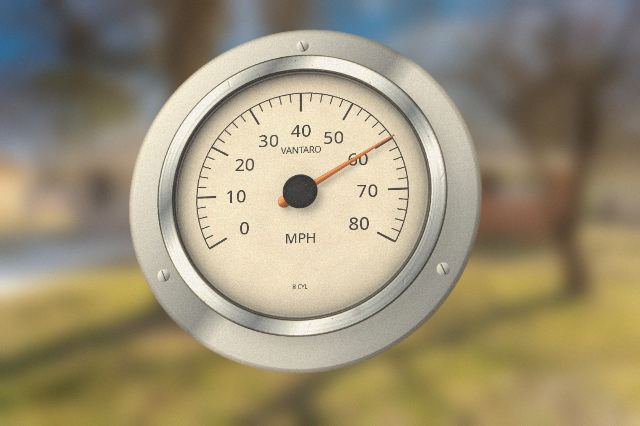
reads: 60
